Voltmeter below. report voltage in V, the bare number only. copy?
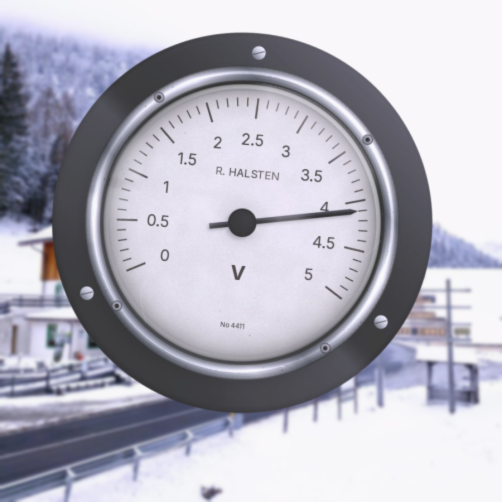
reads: 4.1
